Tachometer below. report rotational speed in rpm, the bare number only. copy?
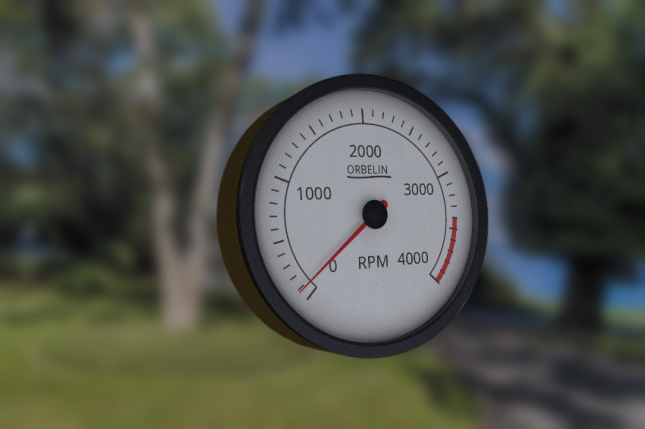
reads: 100
